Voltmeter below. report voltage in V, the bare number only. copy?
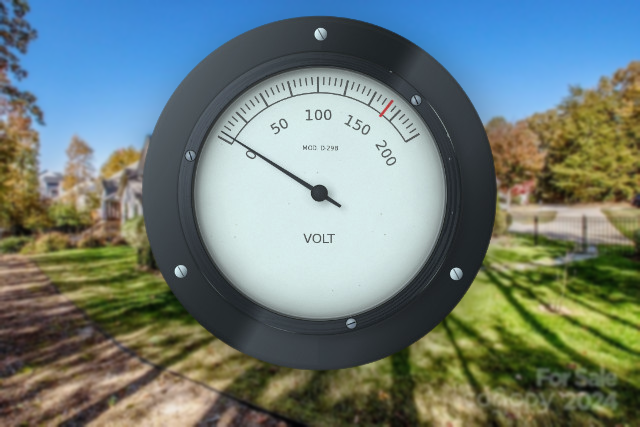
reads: 5
